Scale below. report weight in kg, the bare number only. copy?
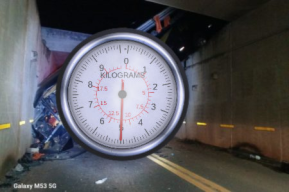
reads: 5
